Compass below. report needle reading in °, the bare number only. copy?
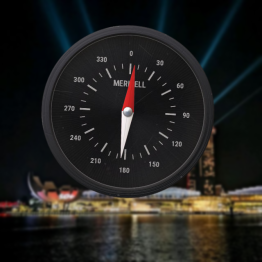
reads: 5
